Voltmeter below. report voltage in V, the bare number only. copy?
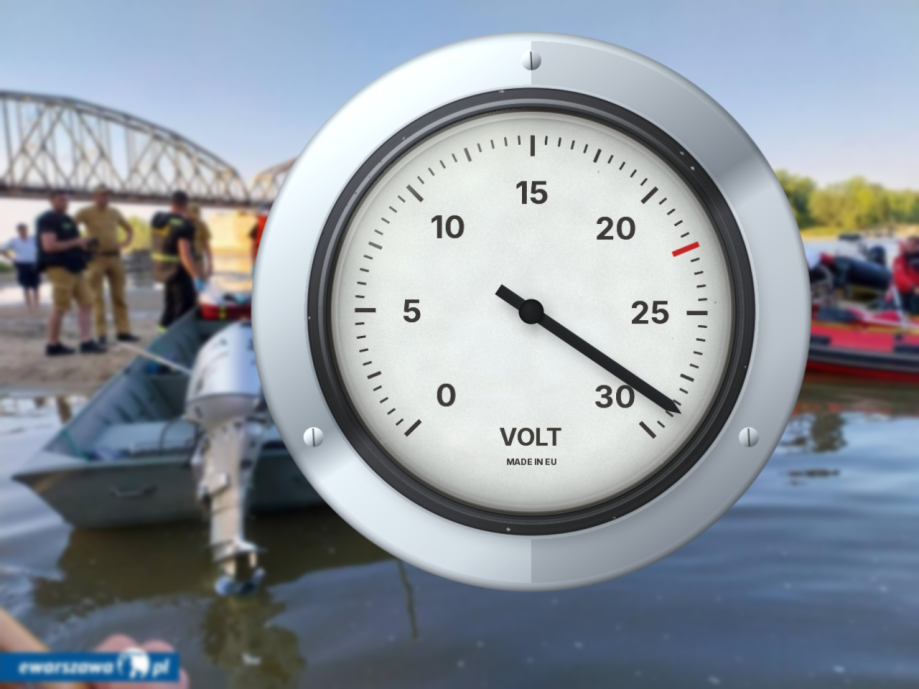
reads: 28.75
